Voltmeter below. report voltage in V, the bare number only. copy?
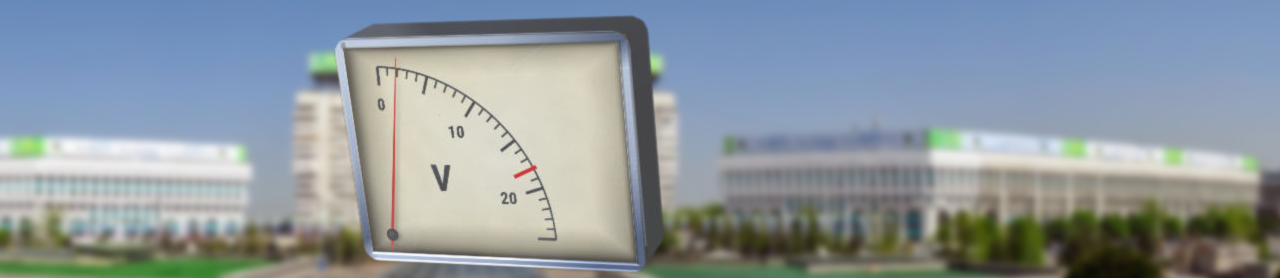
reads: 2
